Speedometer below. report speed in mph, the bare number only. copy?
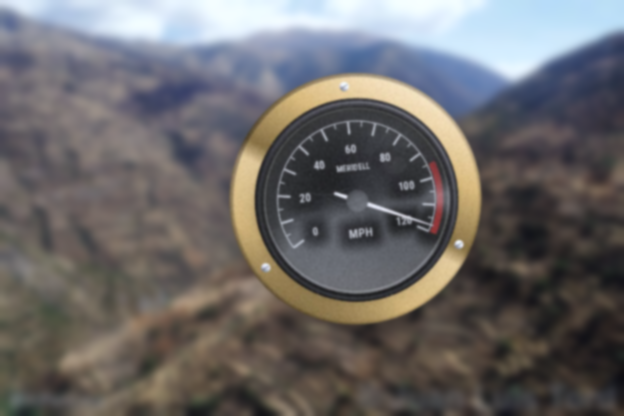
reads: 117.5
